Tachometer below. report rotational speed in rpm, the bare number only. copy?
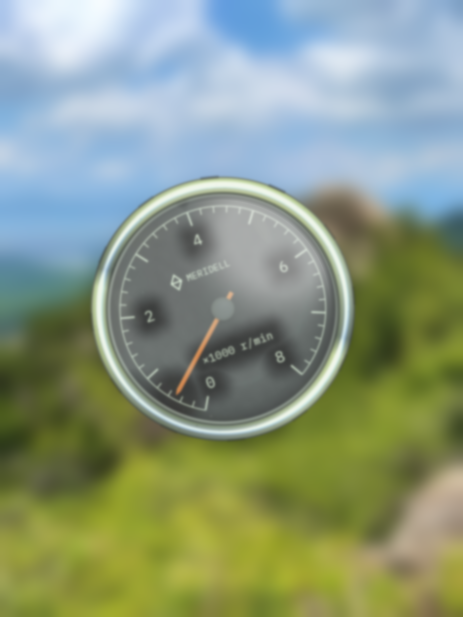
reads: 500
